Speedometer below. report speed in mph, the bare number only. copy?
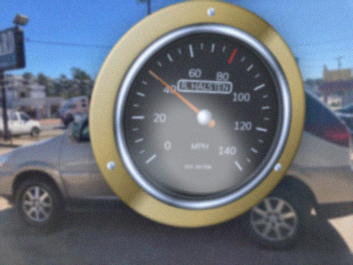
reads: 40
